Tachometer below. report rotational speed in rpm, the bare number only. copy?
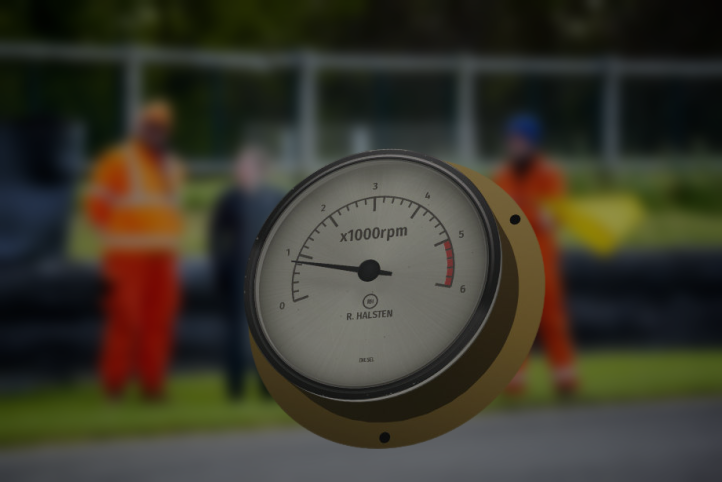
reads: 800
